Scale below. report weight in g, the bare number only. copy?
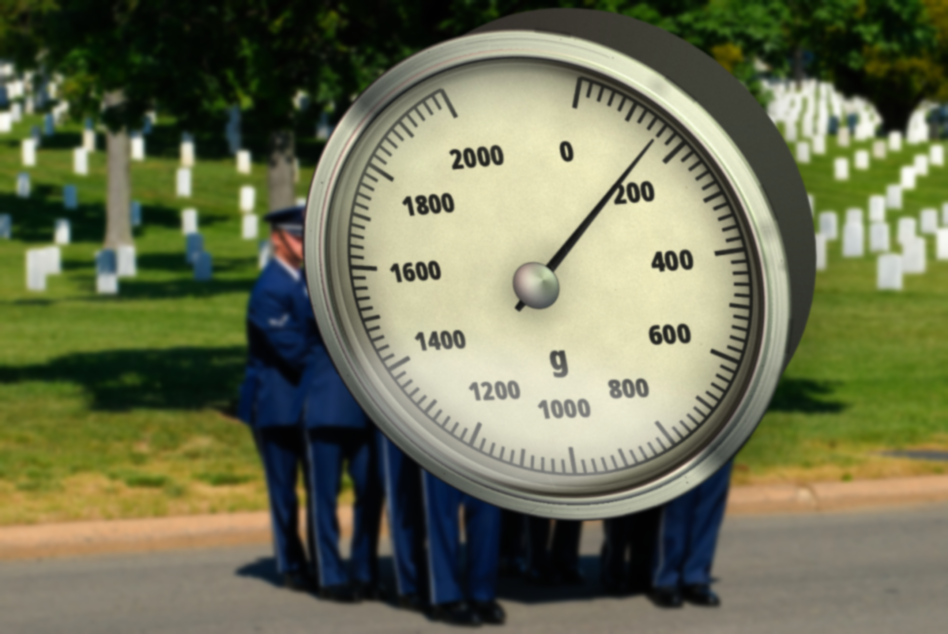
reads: 160
